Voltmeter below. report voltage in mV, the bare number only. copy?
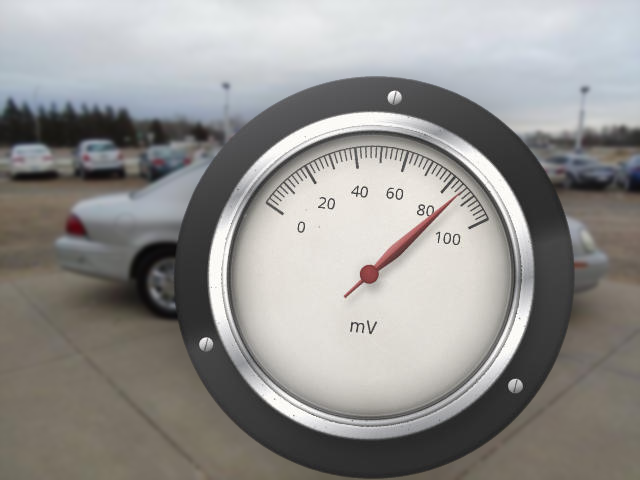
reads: 86
